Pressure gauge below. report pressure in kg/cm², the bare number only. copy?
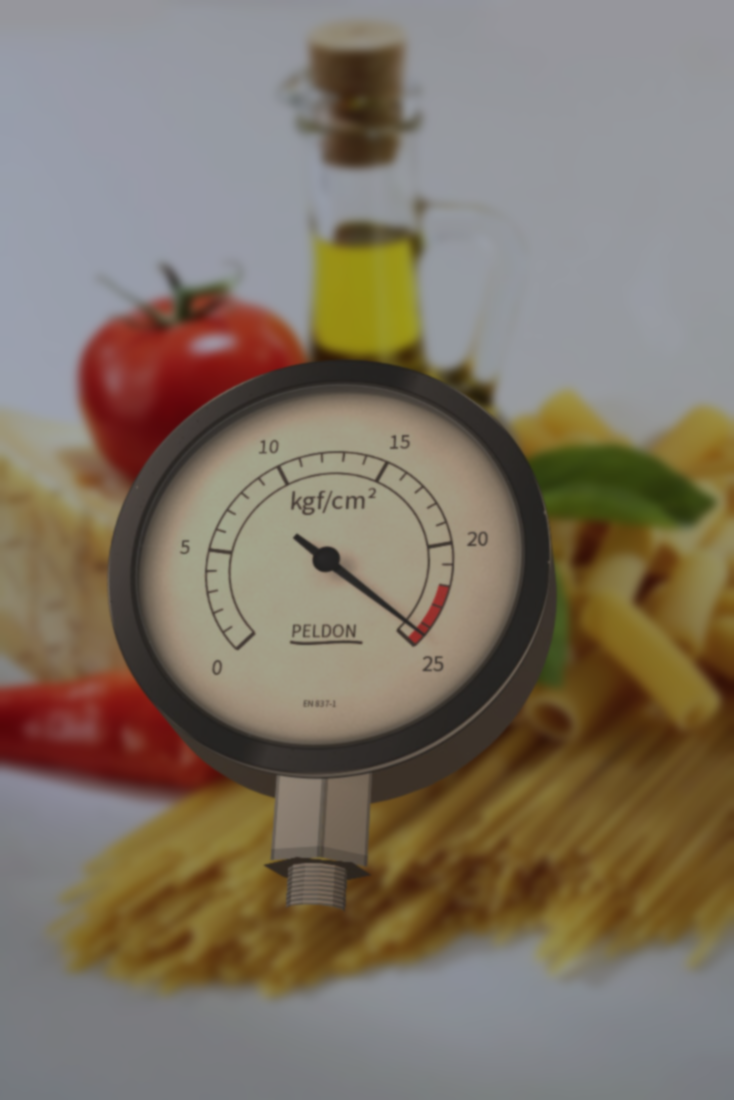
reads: 24.5
